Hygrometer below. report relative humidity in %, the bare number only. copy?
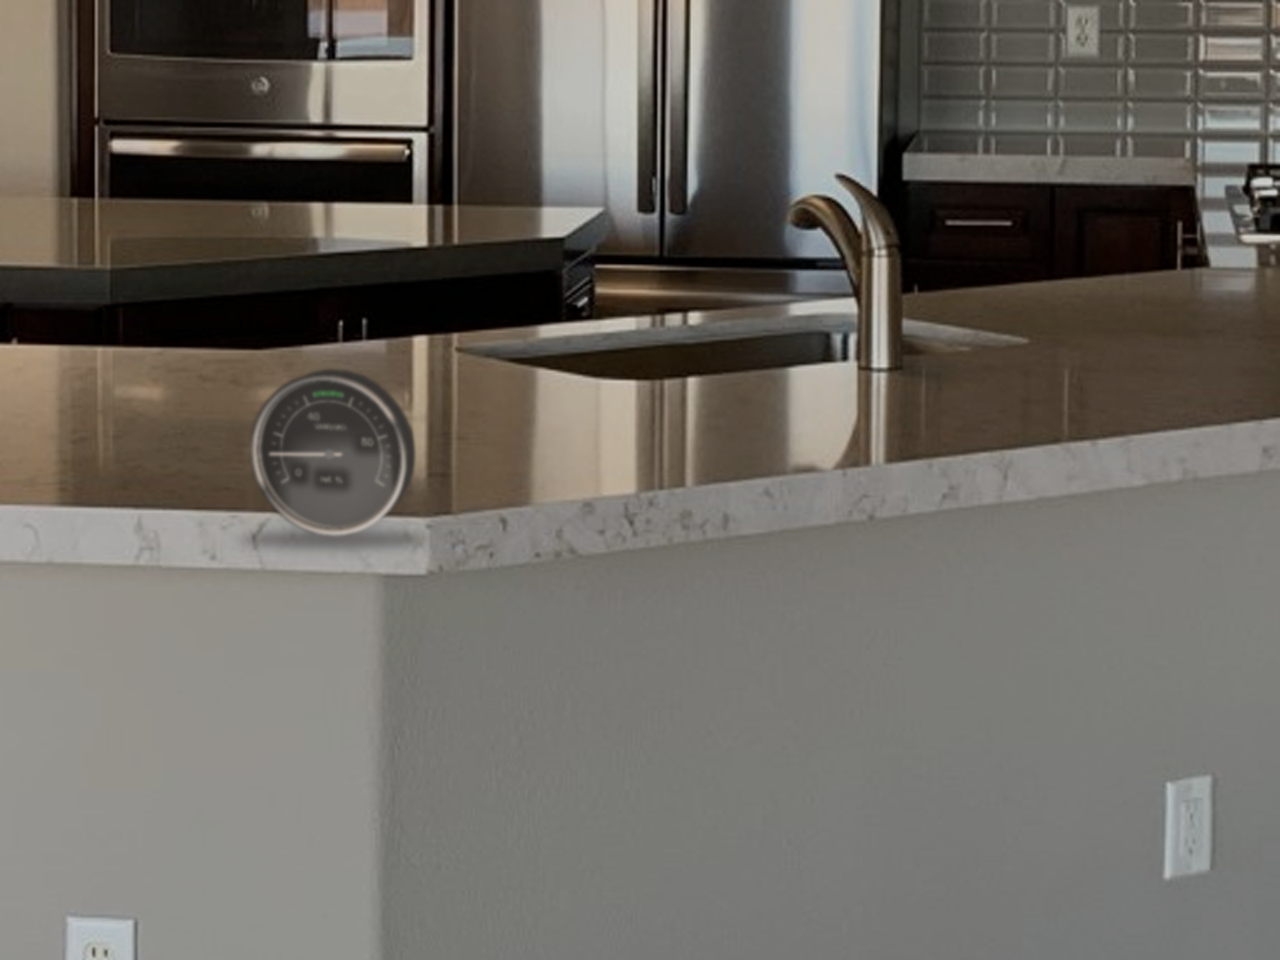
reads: 12
